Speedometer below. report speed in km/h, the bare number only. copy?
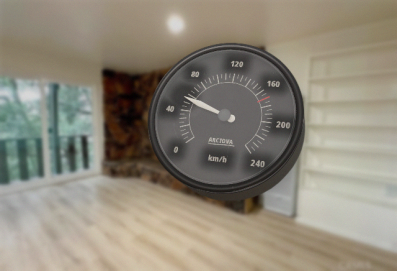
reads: 55
